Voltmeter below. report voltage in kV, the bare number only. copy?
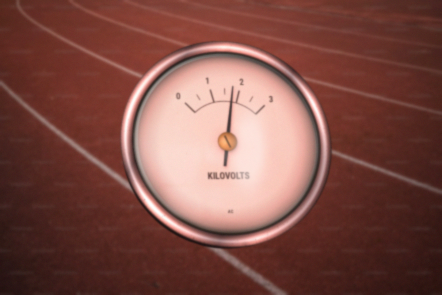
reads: 1.75
